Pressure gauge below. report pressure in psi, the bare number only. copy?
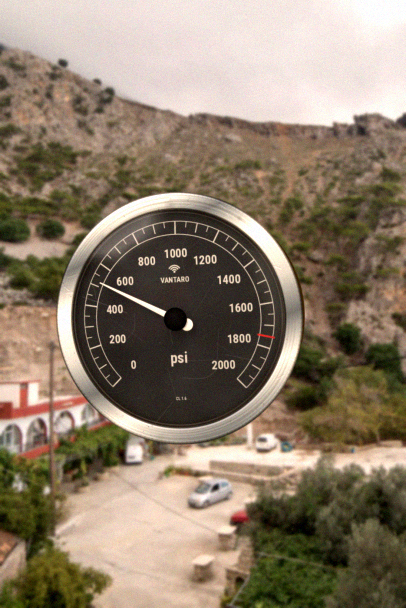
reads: 525
